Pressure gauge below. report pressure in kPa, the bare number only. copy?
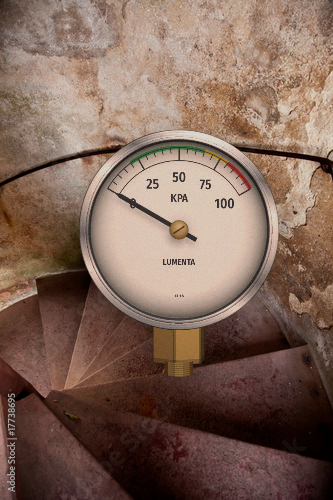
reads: 0
